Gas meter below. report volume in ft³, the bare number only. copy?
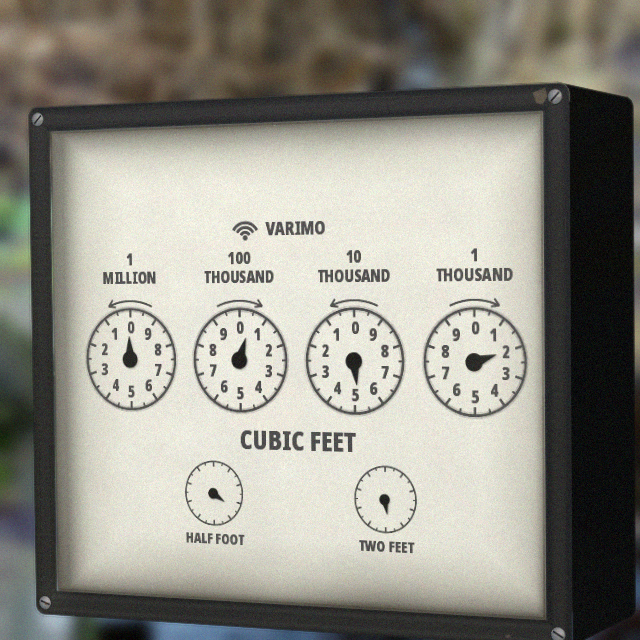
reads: 5200
